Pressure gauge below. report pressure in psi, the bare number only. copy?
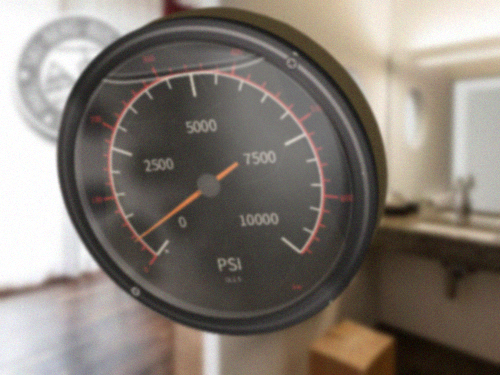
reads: 500
